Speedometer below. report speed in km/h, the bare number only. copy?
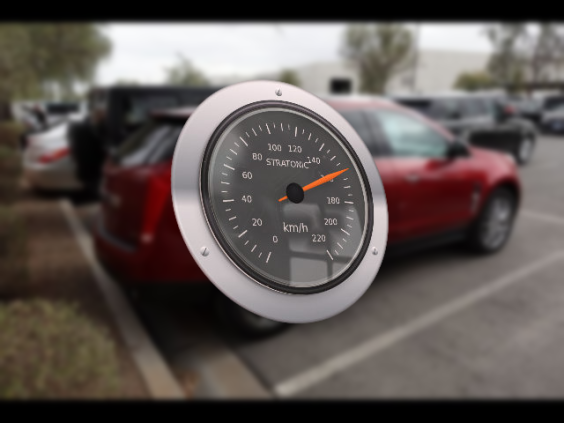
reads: 160
